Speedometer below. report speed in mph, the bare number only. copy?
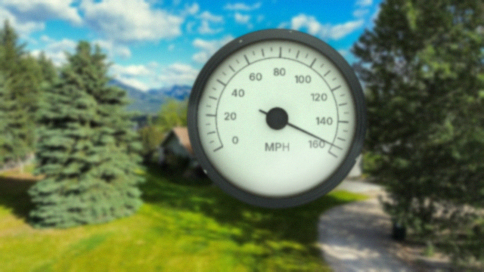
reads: 155
